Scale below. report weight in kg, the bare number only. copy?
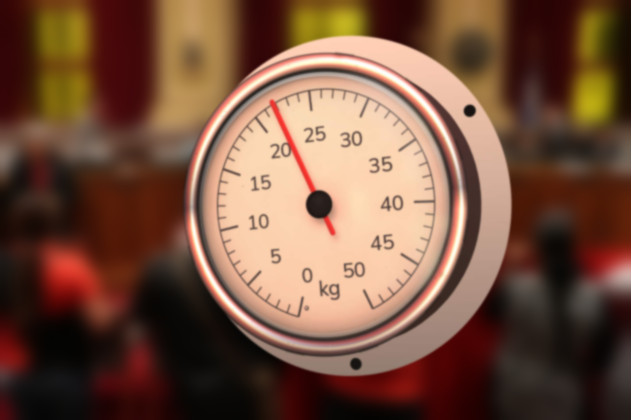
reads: 22
